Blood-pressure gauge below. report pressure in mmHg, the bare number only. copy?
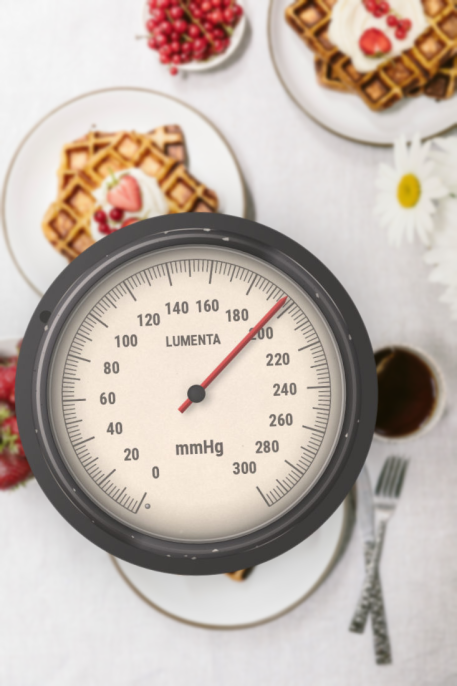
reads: 196
